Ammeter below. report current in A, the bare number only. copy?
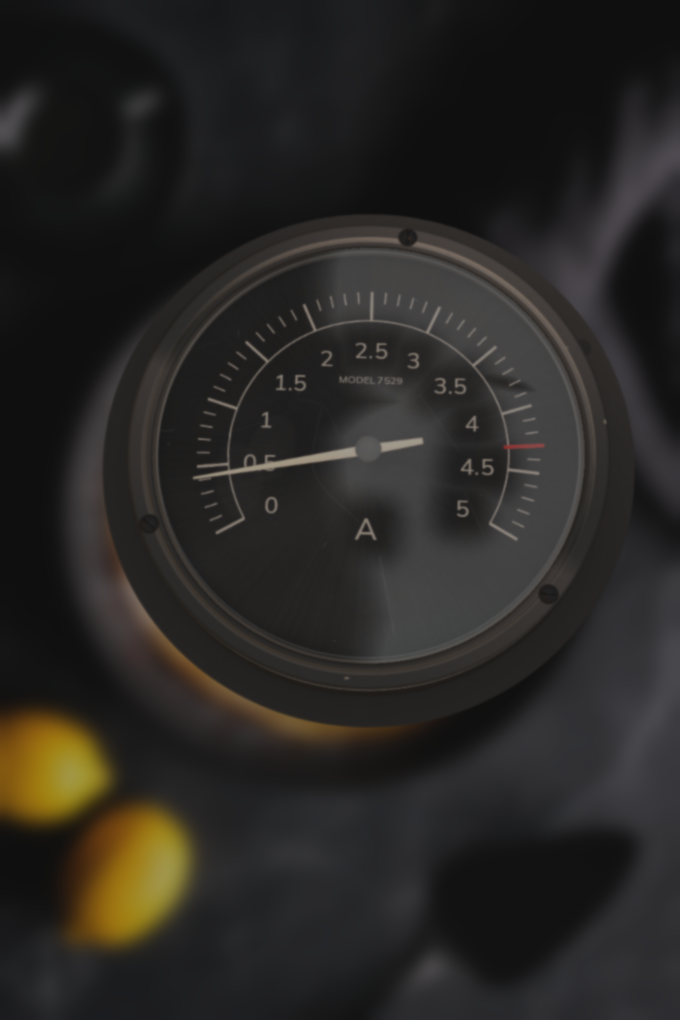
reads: 0.4
